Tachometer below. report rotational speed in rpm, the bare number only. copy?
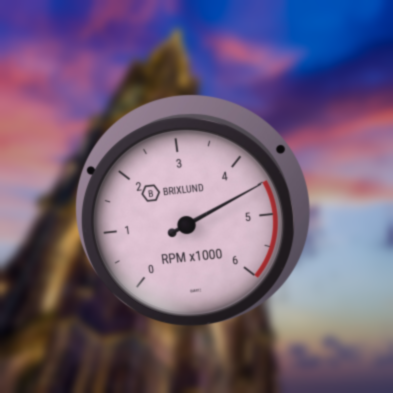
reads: 4500
